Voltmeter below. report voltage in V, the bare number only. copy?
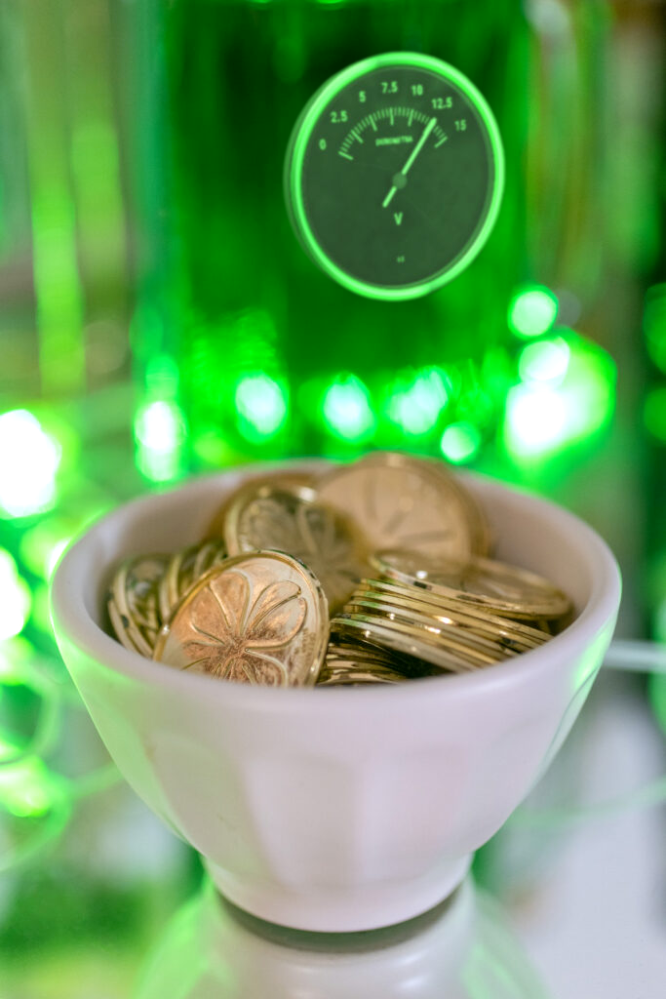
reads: 12.5
